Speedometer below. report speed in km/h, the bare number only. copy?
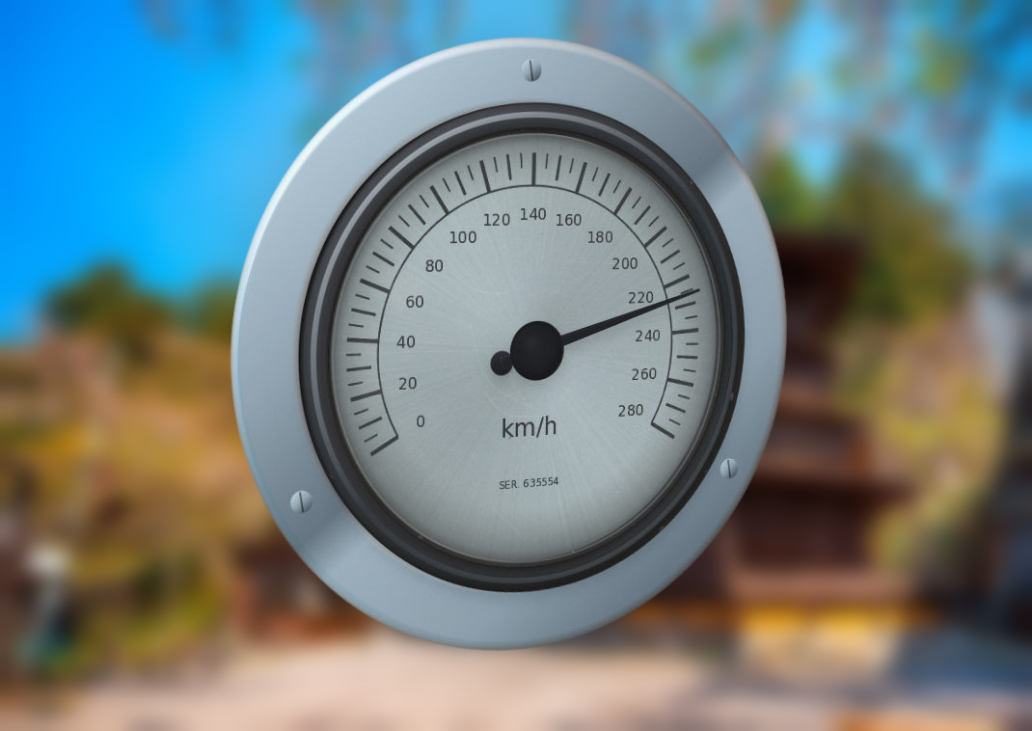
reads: 225
